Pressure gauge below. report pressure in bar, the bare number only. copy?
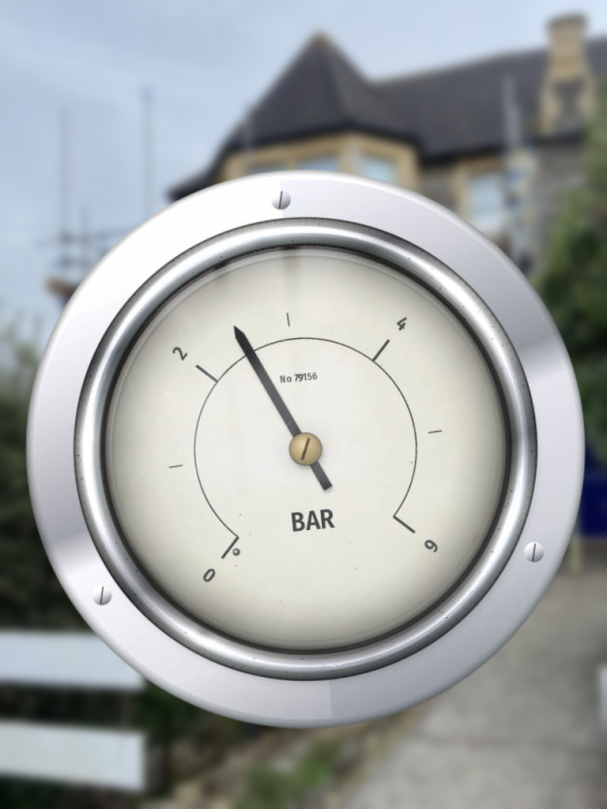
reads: 2.5
